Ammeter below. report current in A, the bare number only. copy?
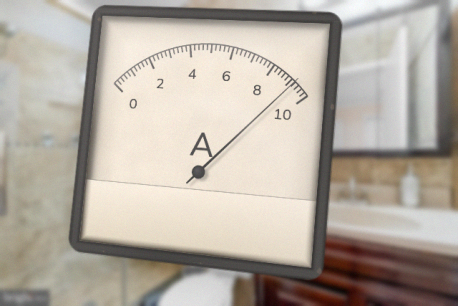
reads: 9.2
